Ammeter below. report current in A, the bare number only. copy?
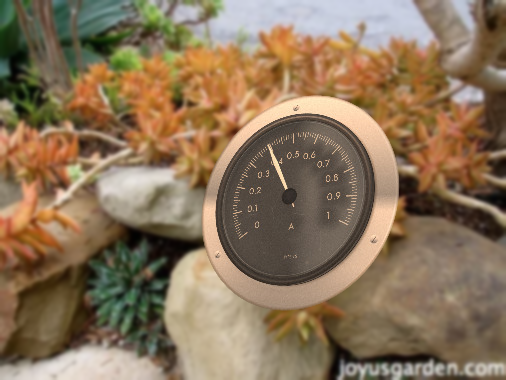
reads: 0.4
